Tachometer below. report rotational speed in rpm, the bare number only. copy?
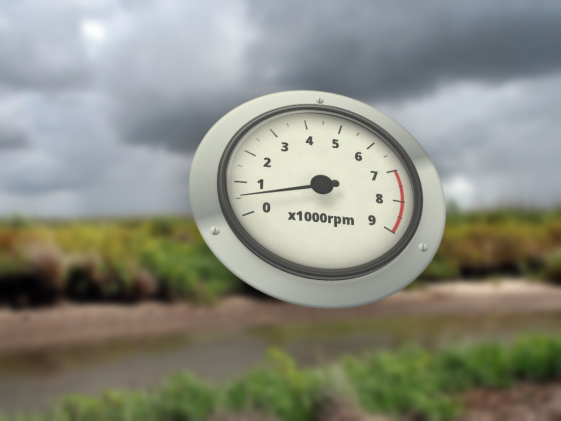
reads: 500
